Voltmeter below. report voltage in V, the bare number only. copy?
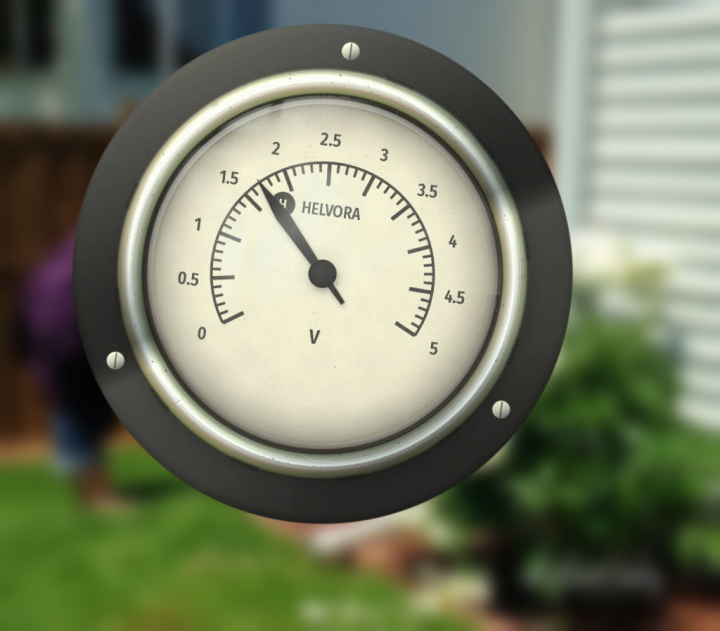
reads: 1.7
